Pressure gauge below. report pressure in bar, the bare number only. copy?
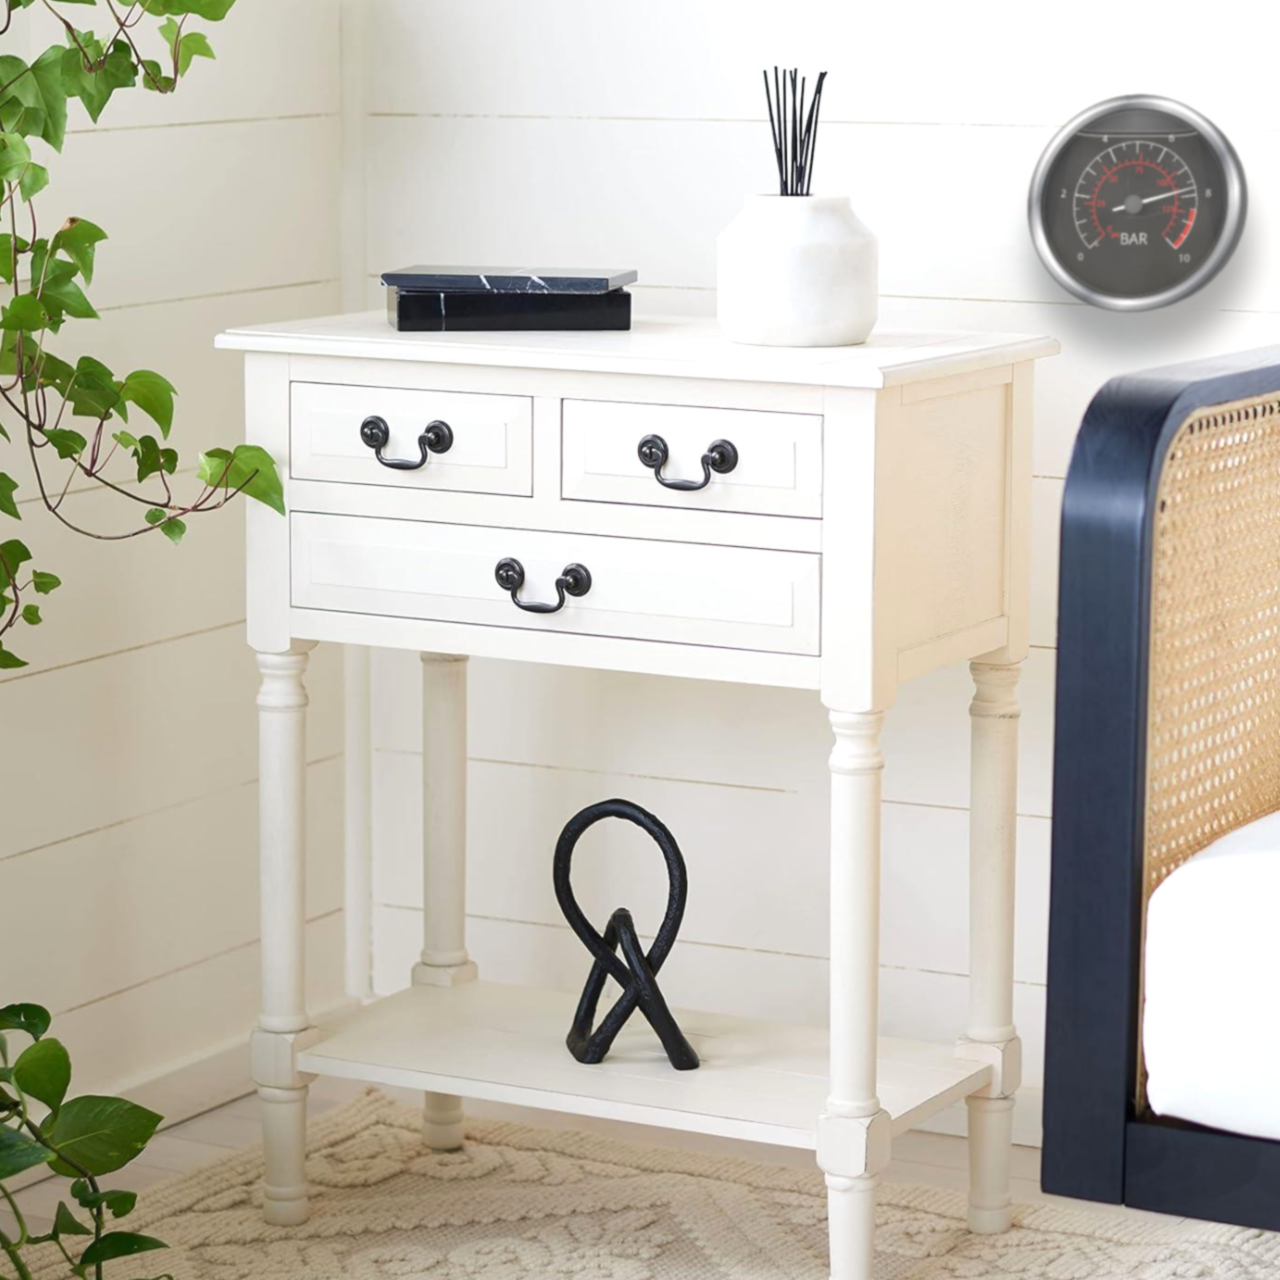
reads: 7.75
